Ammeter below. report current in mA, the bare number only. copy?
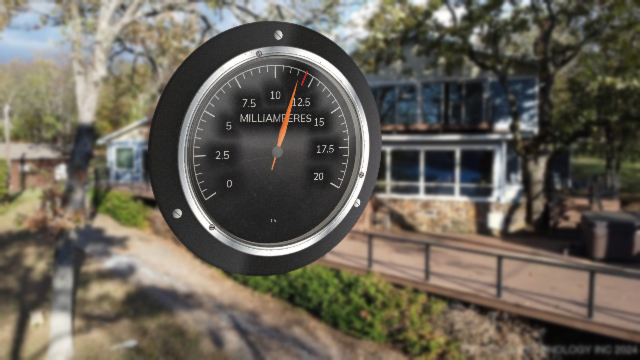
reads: 11.5
